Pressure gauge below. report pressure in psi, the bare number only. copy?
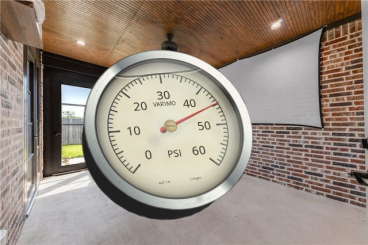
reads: 45
